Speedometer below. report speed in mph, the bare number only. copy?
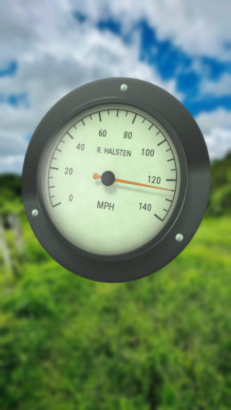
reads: 125
